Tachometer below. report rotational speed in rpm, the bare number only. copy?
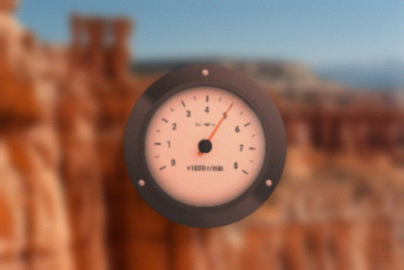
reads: 5000
